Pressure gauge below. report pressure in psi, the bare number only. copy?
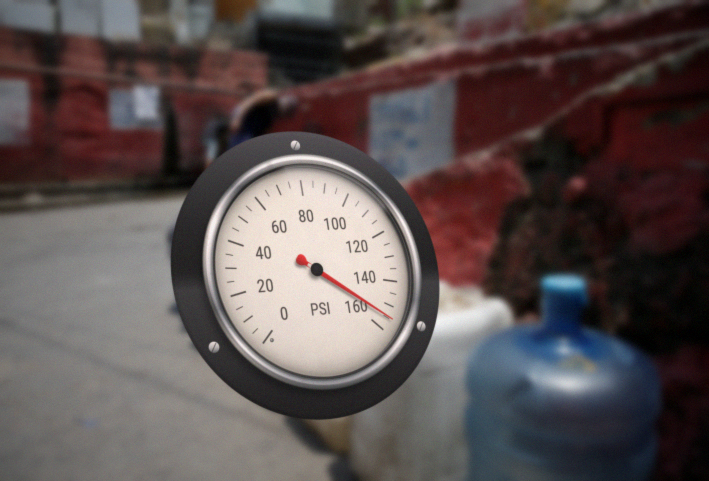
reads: 155
